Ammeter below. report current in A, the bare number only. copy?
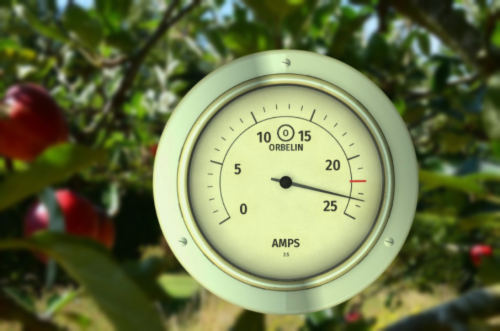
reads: 23.5
